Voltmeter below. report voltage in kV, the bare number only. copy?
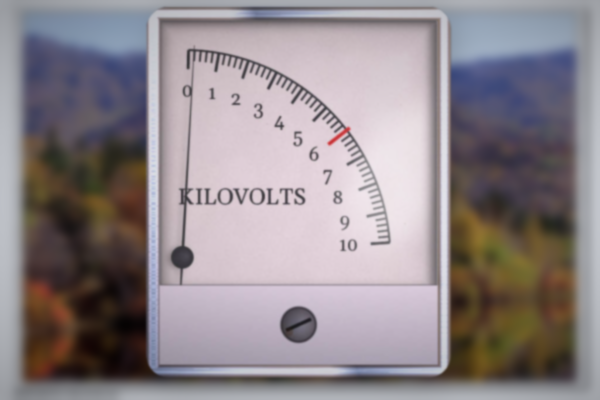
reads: 0.2
